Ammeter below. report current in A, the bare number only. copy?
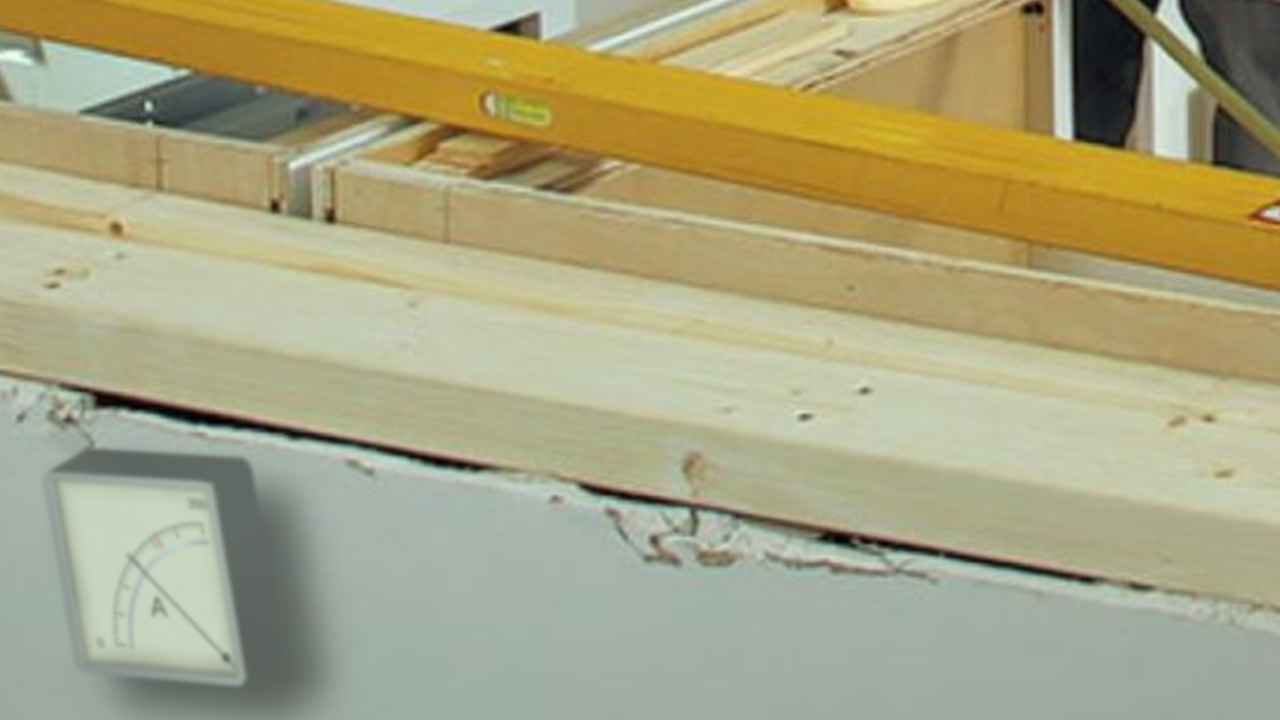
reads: 150
